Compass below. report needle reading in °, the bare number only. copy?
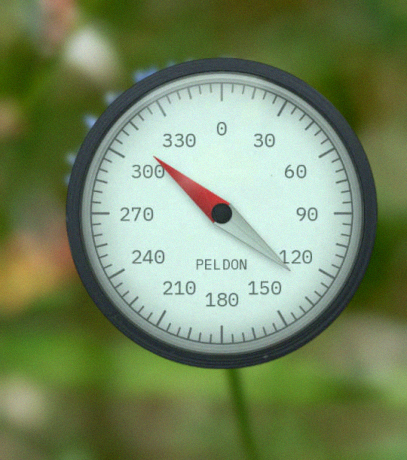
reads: 310
